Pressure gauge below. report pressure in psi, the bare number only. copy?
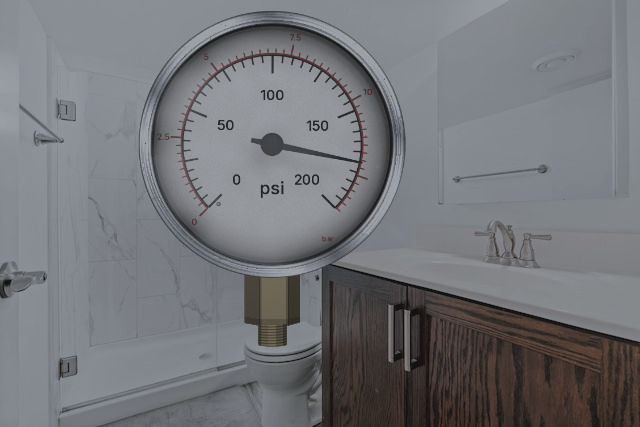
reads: 175
